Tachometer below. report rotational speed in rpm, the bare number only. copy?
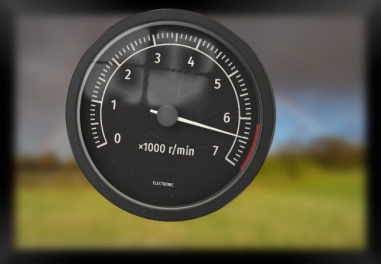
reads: 6400
